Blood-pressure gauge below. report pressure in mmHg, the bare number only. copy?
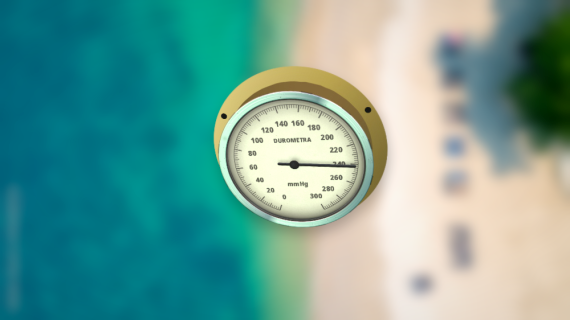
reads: 240
